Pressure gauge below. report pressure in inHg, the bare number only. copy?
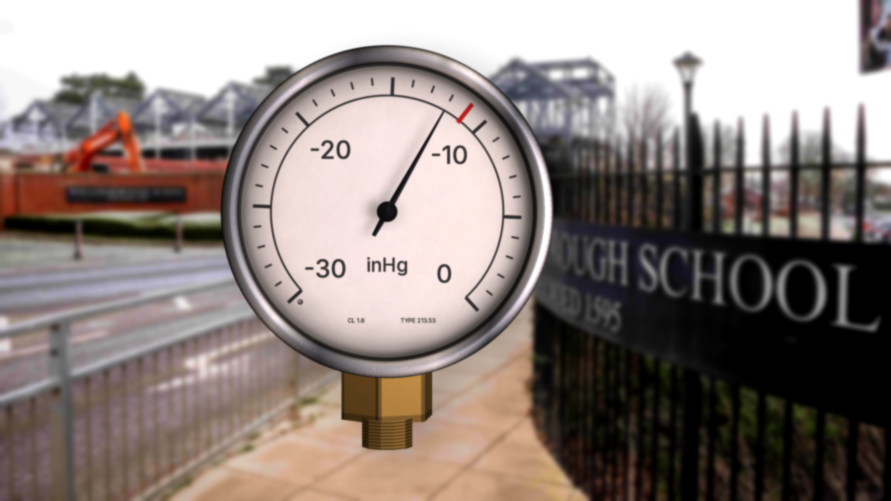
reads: -12
